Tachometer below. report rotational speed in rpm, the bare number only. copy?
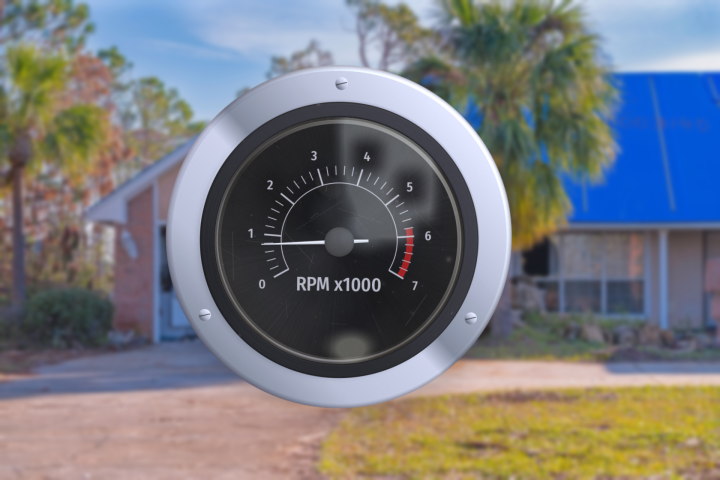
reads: 800
